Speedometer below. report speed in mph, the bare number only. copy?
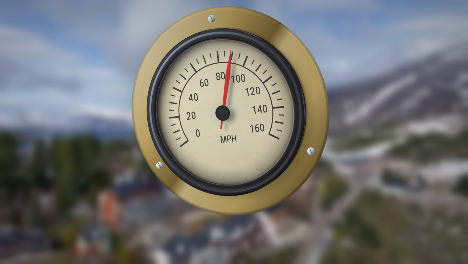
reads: 90
